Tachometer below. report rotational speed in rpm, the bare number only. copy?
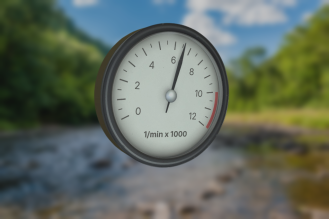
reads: 6500
